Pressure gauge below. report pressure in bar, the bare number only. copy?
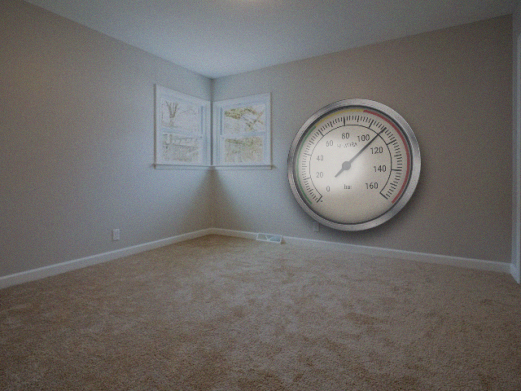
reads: 110
